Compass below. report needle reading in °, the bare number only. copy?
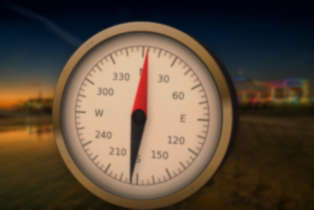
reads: 5
